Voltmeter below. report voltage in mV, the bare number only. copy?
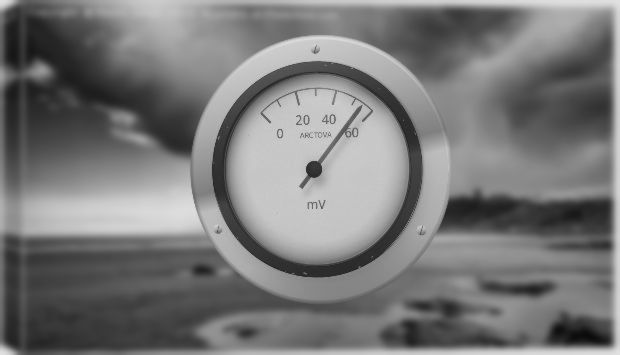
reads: 55
